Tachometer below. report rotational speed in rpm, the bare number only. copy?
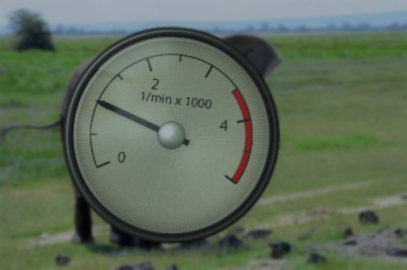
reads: 1000
